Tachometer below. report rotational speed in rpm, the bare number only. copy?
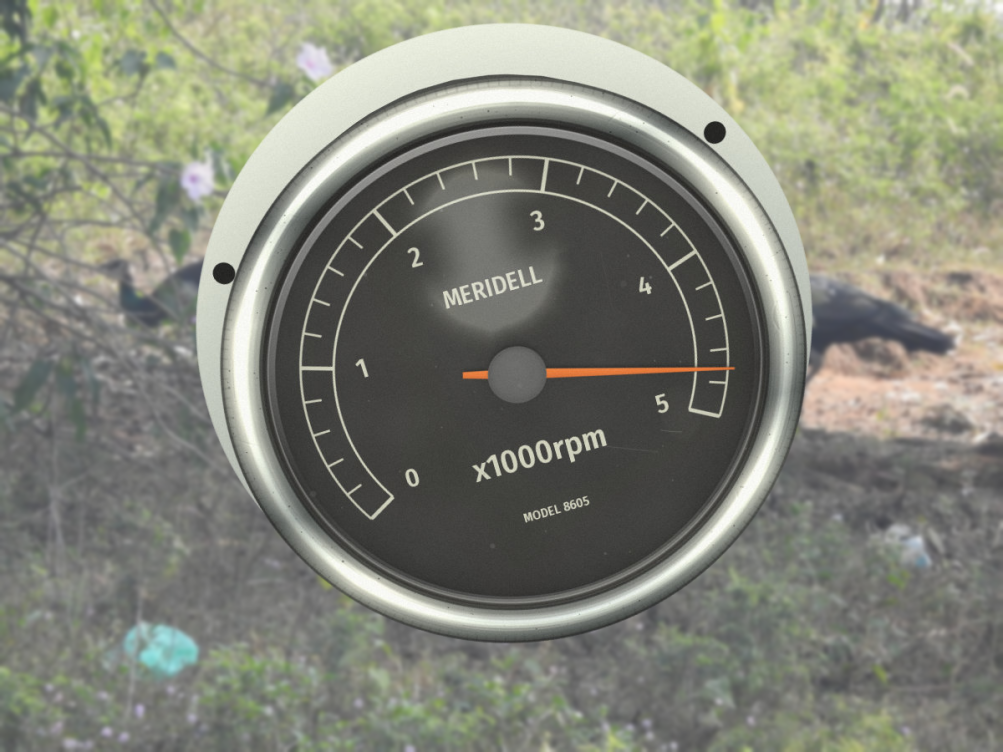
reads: 4700
